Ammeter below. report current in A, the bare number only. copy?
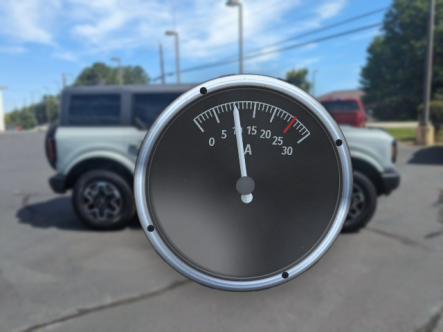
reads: 10
